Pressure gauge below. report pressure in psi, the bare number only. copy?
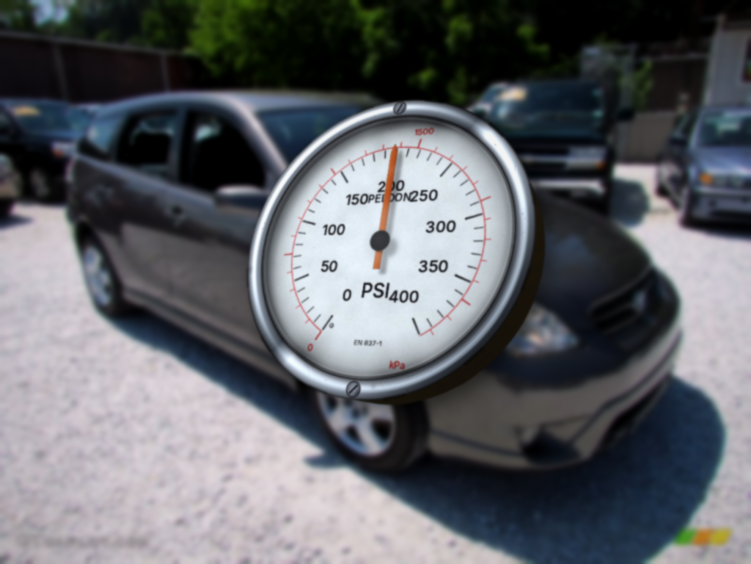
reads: 200
